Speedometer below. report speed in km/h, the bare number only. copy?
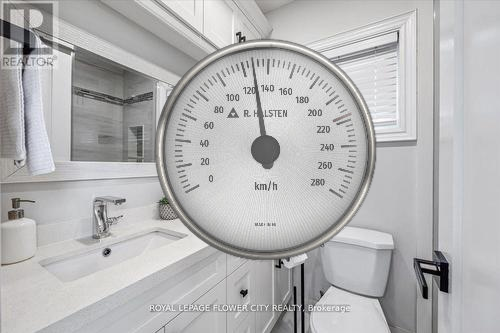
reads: 128
